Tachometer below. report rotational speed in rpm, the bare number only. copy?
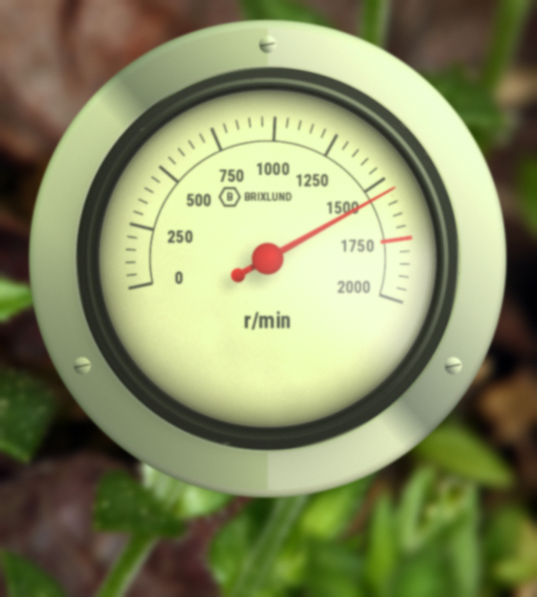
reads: 1550
